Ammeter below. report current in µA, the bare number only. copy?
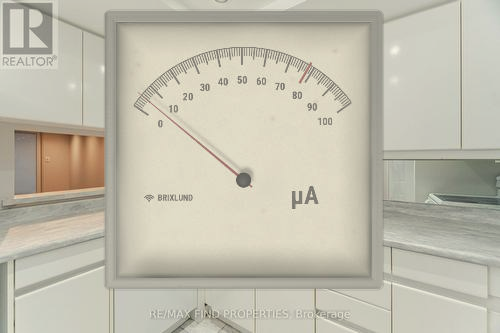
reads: 5
